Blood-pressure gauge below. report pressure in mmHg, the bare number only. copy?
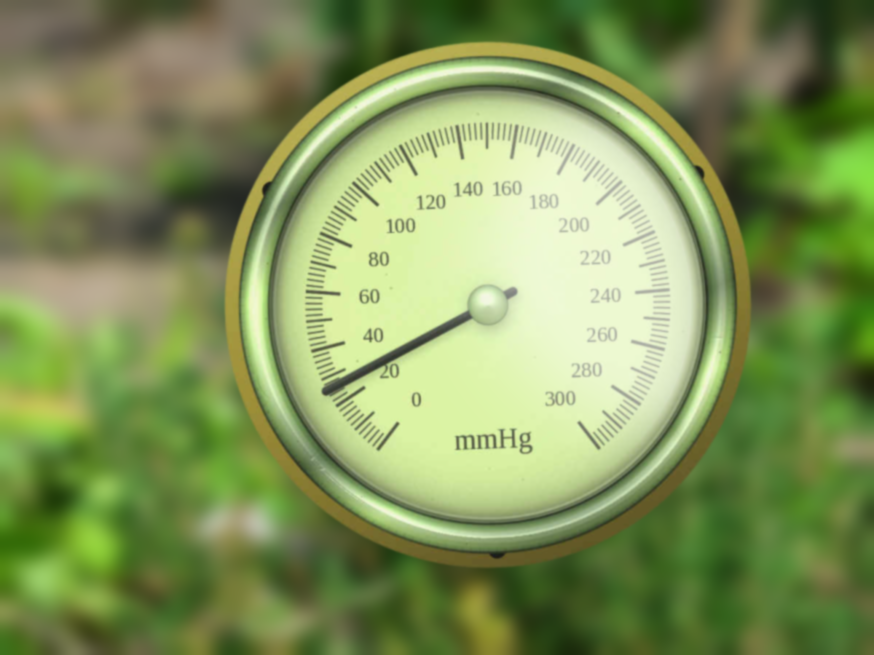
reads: 26
